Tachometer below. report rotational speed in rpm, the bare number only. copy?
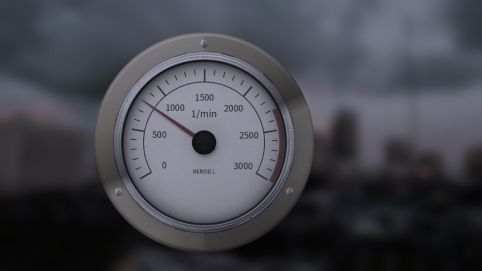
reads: 800
